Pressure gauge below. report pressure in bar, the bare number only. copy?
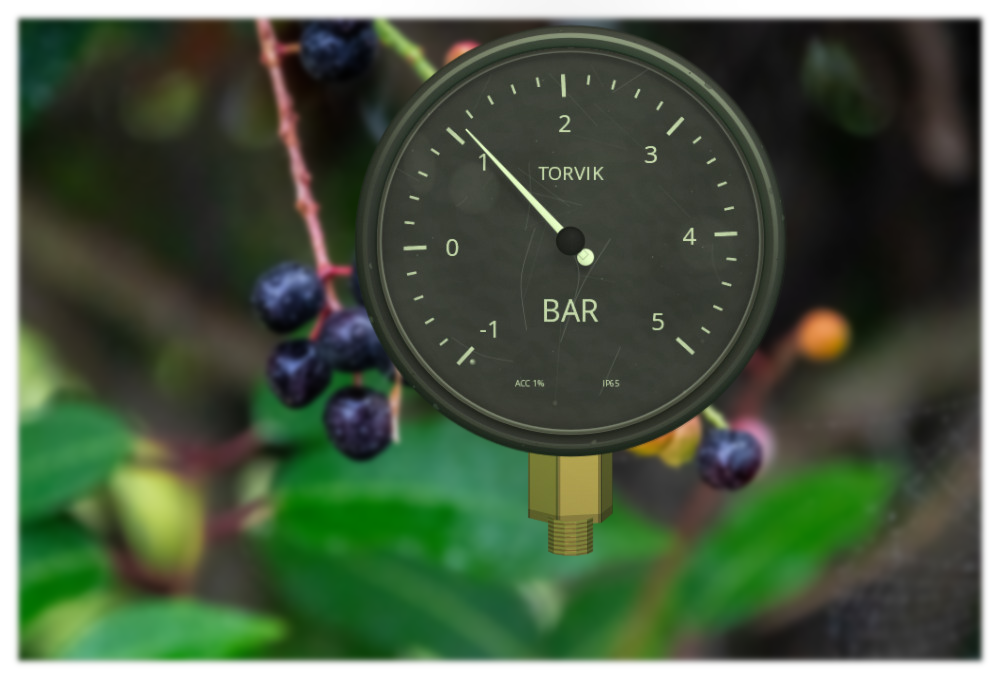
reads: 1.1
